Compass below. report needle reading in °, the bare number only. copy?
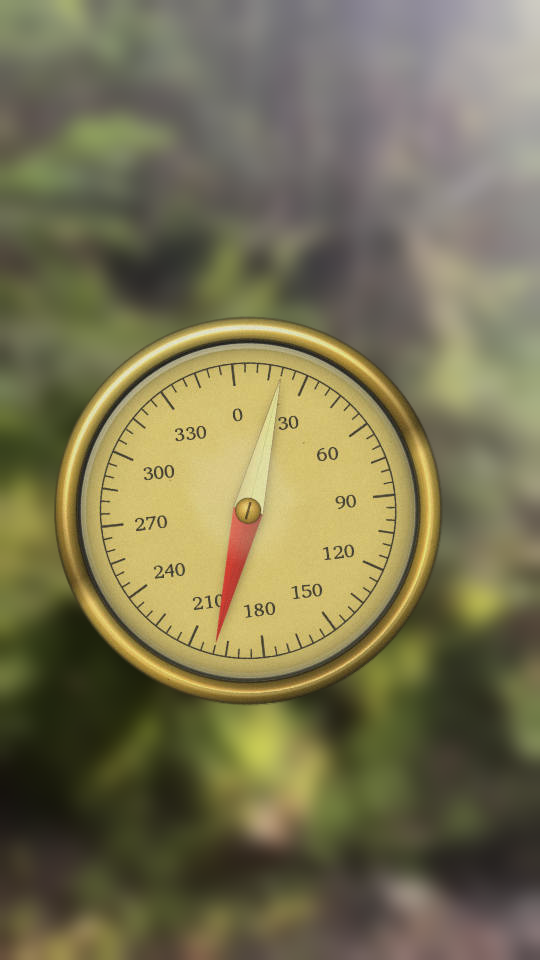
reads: 200
